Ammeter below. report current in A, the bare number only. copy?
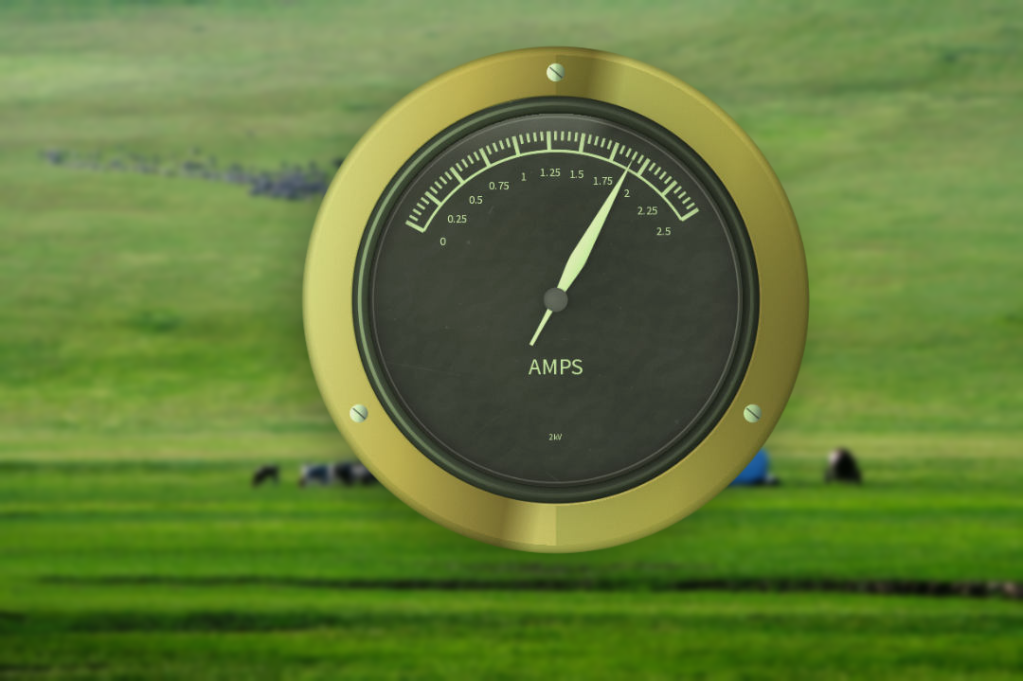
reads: 1.9
